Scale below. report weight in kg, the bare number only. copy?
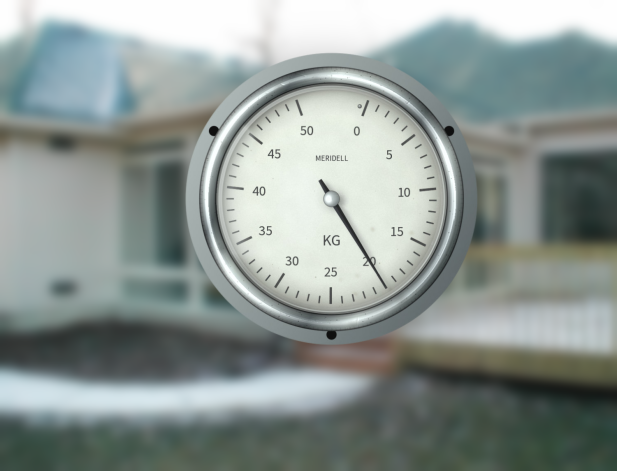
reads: 20
